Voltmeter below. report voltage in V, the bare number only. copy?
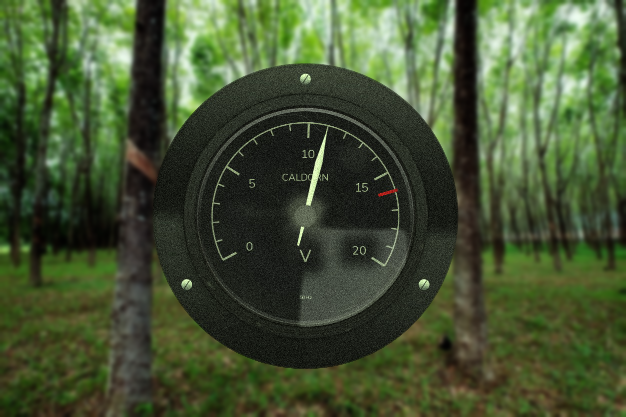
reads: 11
